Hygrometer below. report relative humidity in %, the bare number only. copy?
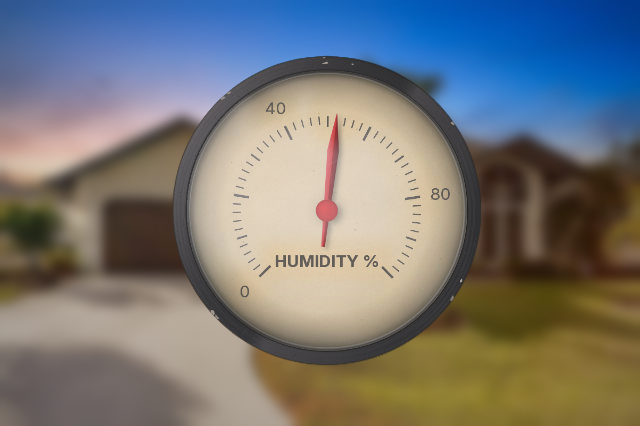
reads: 52
